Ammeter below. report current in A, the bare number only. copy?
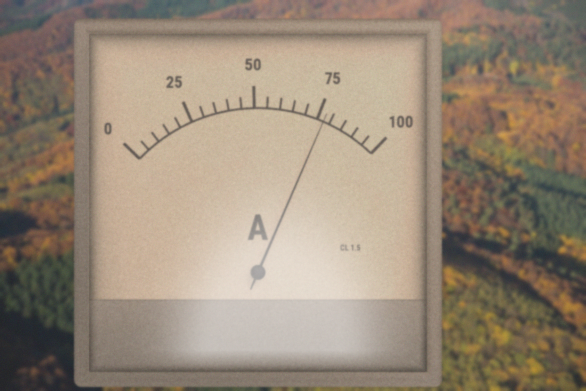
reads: 77.5
